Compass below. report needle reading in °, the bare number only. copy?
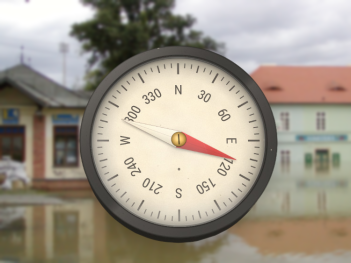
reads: 110
